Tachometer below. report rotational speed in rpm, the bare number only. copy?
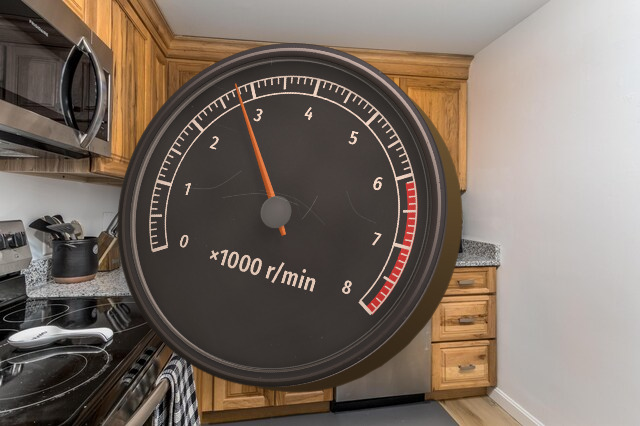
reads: 2800
